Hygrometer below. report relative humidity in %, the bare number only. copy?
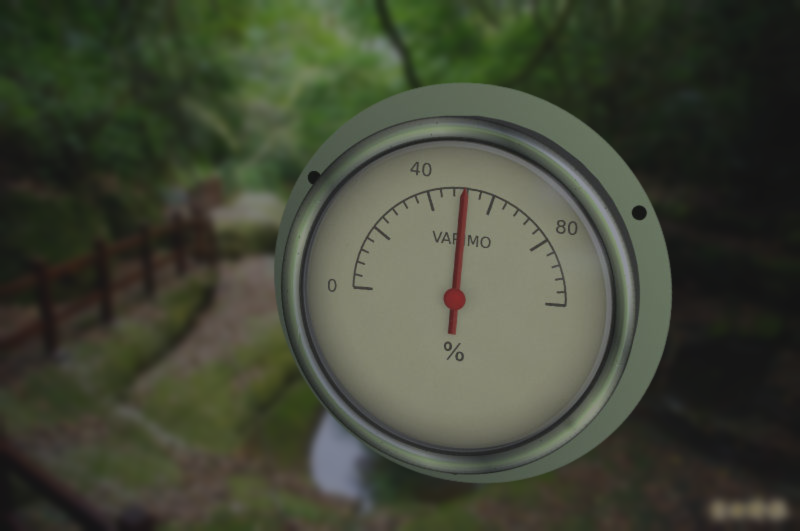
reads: 52
